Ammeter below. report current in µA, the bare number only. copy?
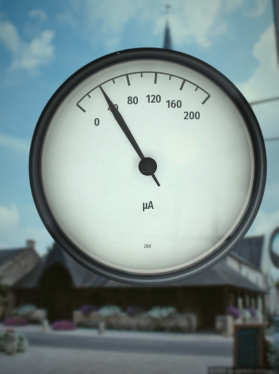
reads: 40
